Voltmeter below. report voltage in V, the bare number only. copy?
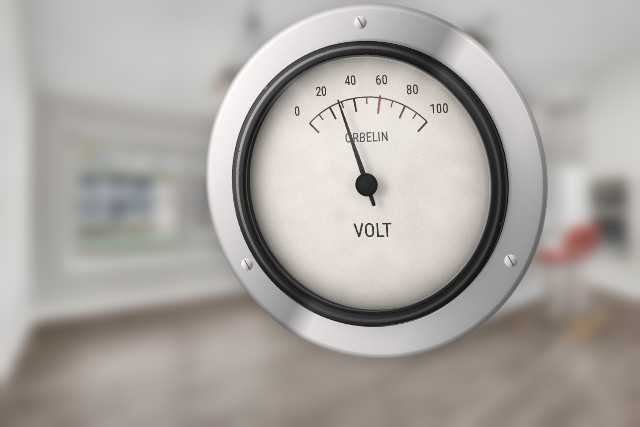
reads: 30
